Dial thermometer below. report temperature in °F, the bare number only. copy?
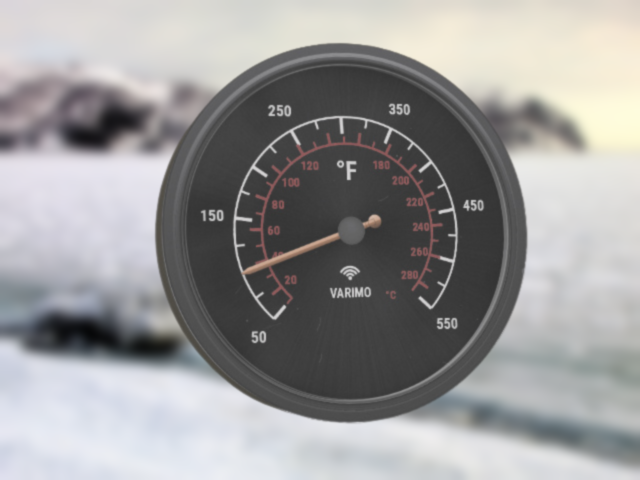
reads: 100
